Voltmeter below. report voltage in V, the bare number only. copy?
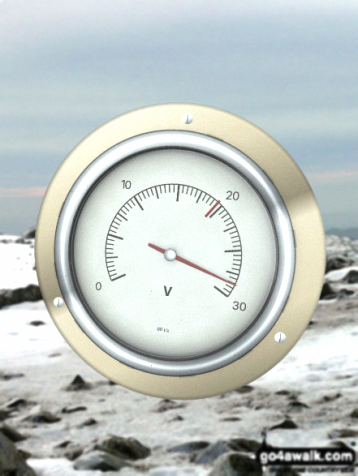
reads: 28.5
